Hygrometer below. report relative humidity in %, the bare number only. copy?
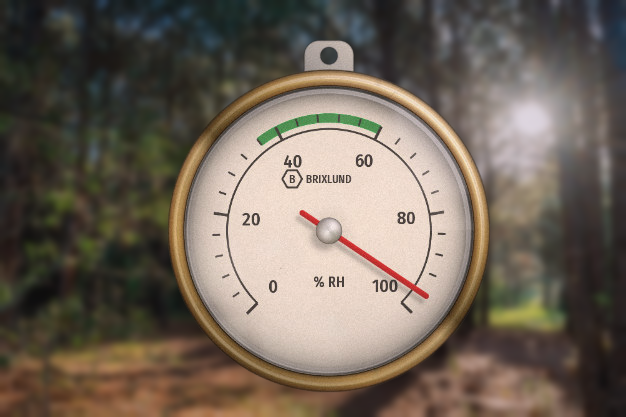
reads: 96
